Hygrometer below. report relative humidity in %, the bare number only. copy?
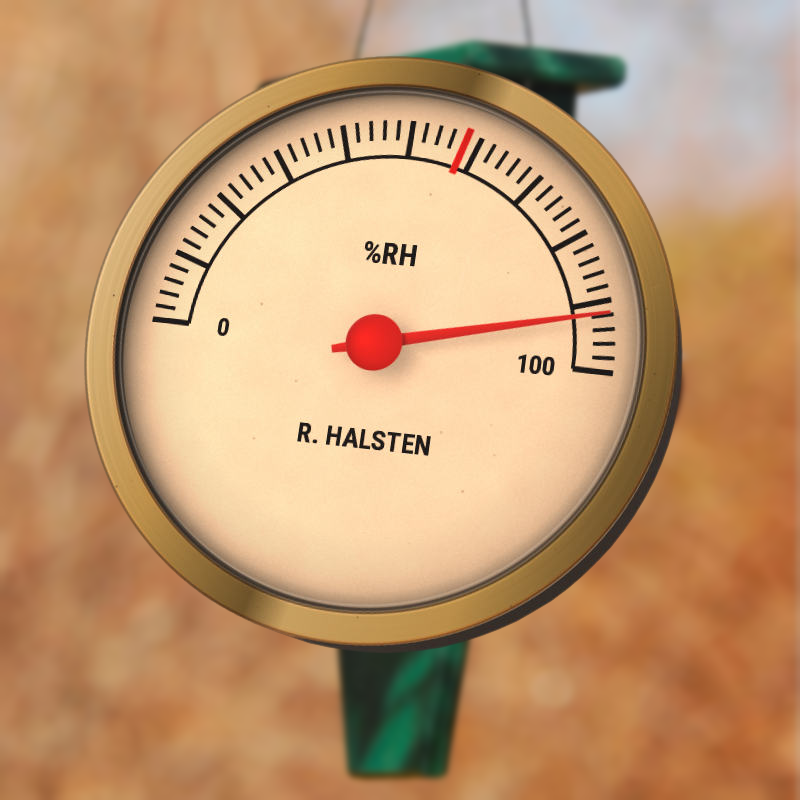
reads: 92
